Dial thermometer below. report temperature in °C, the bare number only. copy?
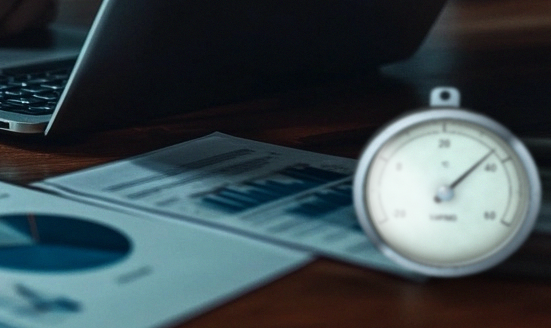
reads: 35
